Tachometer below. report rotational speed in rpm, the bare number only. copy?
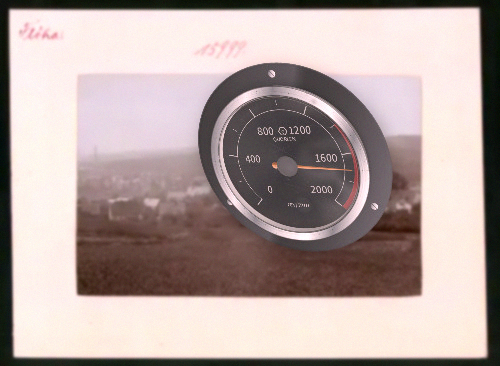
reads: 1700
